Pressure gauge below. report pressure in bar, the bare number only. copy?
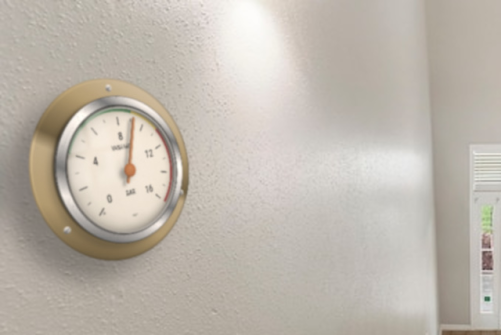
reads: 9
